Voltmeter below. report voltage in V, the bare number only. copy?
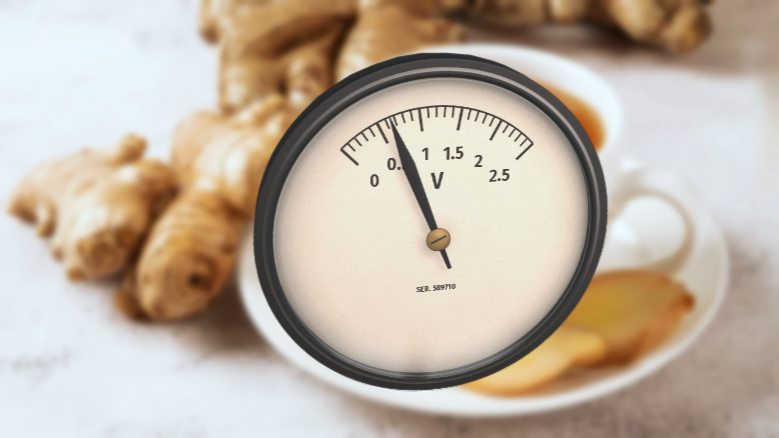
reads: 0.65
